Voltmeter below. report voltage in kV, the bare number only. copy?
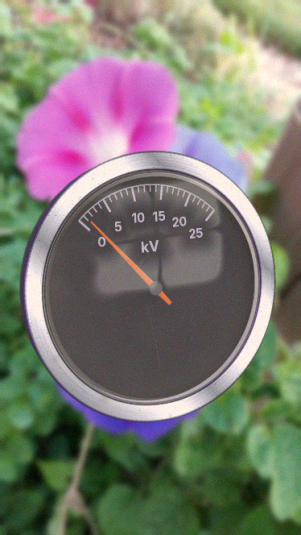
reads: 1
